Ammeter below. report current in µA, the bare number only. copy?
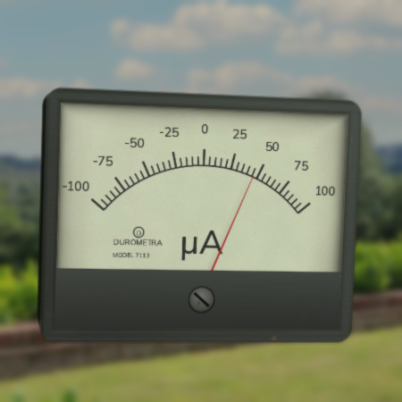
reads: 45
